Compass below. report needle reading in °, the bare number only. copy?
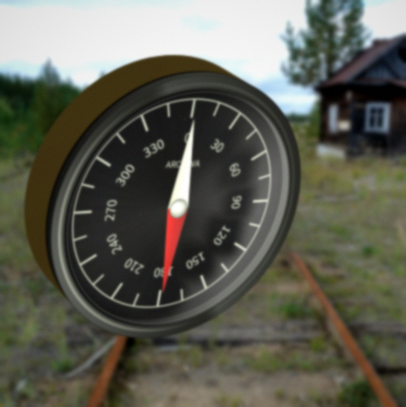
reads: 180
